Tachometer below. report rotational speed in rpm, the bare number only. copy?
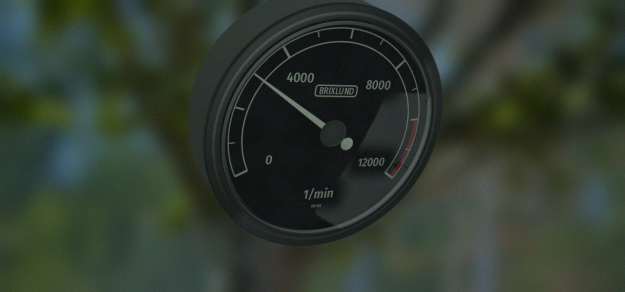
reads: 3000
